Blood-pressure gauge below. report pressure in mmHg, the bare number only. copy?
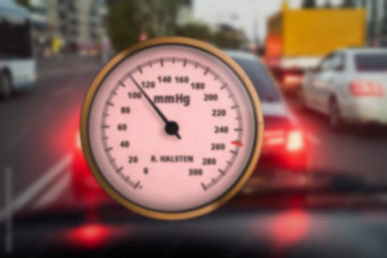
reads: 110
